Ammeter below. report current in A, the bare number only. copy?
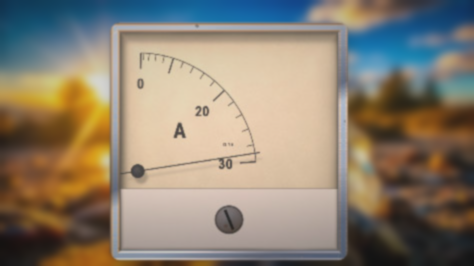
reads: 29
